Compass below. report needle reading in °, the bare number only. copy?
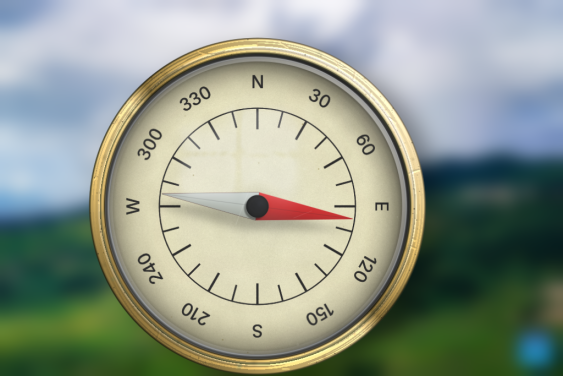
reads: 97.5
